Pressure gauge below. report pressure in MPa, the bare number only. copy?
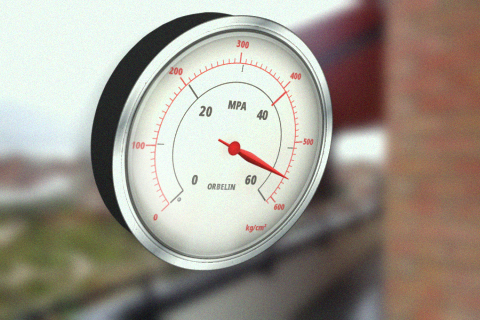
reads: 55
